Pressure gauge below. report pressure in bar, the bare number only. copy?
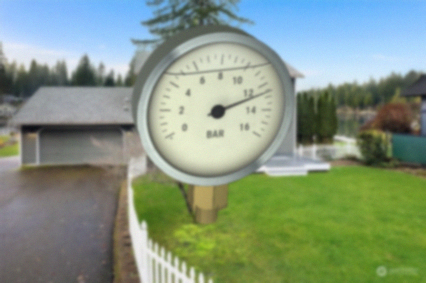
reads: 12.5
